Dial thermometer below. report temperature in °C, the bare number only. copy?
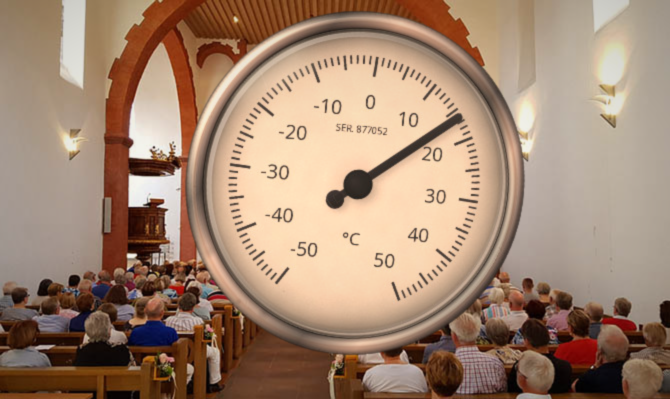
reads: 16
